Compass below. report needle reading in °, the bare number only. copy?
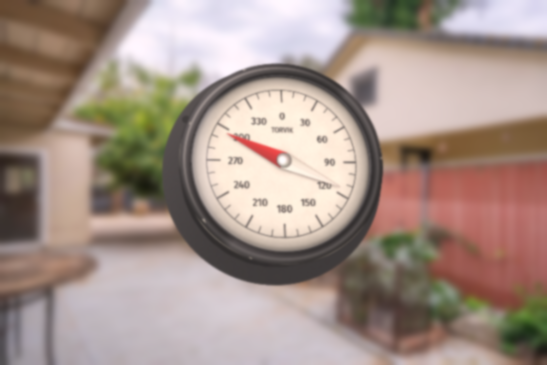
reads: 295
